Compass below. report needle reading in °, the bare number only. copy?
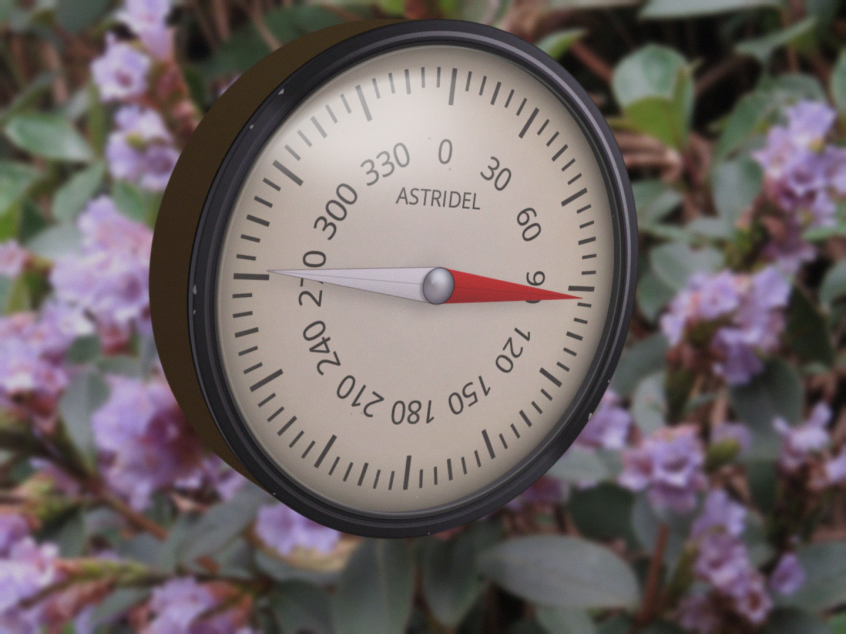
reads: 92.5
